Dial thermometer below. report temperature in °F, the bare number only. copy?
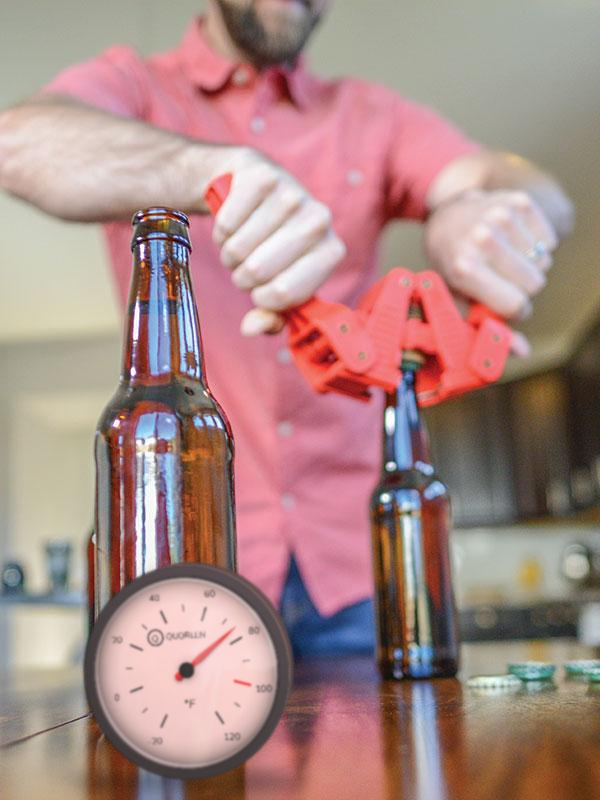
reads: 75
